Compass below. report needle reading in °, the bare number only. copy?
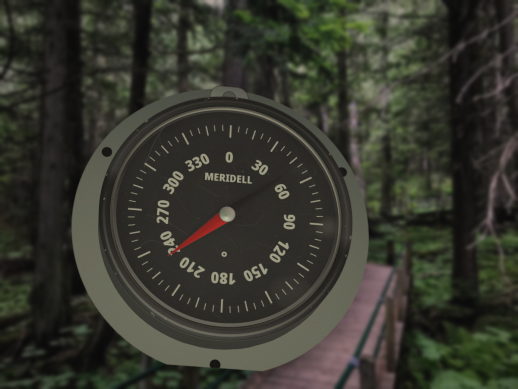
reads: 230
